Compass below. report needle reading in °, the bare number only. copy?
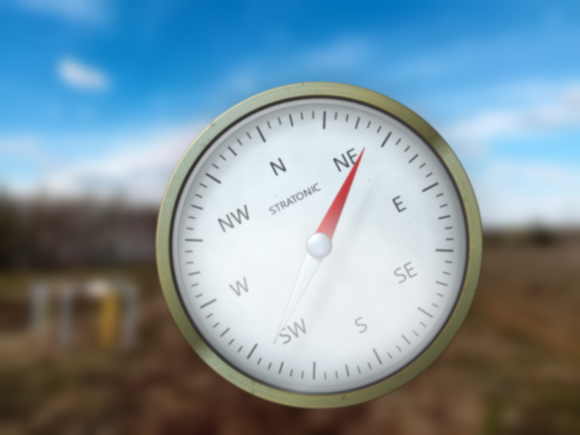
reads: 52.5
